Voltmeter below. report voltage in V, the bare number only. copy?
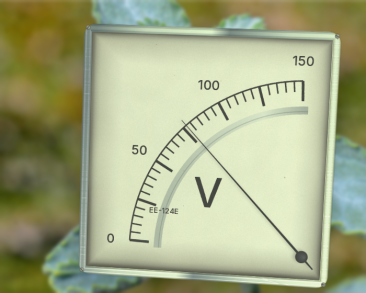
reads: 77.5
